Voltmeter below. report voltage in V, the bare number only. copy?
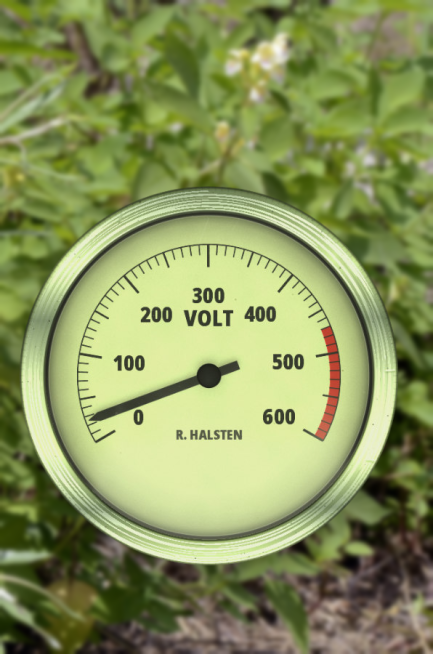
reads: 25
